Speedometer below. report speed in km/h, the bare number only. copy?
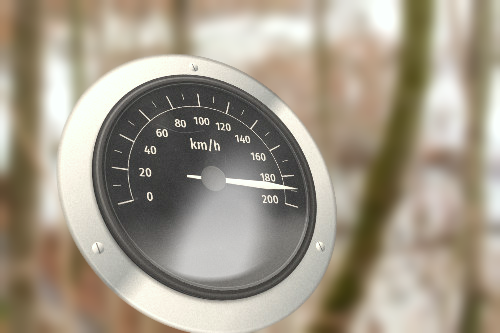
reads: 190
